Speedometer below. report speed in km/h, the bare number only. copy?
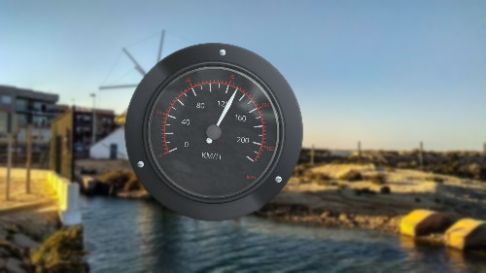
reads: 130
